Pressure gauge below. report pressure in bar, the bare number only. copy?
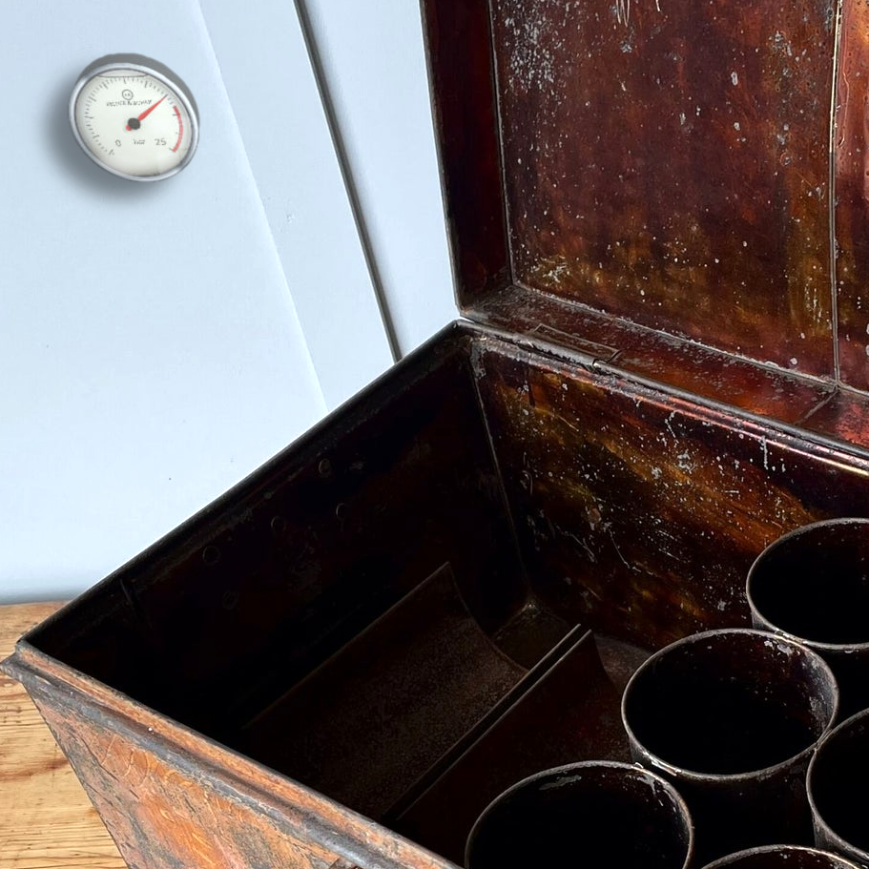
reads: 17.5
